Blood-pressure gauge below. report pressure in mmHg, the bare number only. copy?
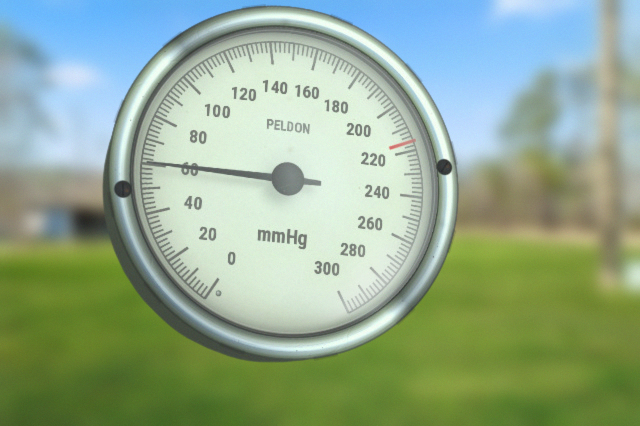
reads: 60
